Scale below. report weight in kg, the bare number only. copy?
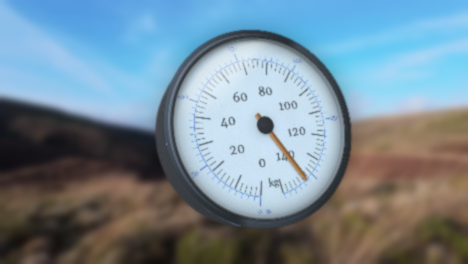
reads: 140
